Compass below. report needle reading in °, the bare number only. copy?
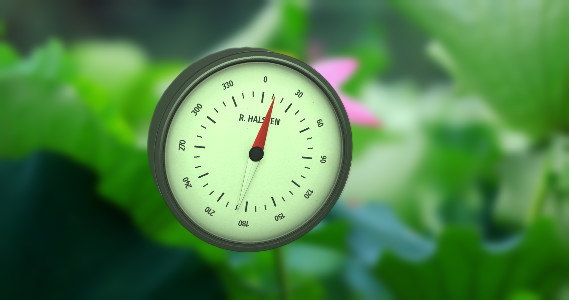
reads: 10
